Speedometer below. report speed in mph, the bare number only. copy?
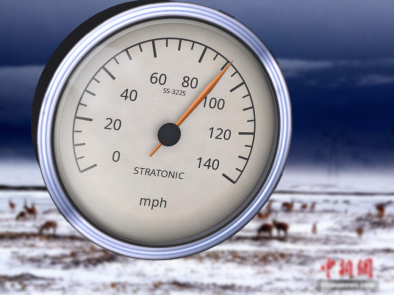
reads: 90
